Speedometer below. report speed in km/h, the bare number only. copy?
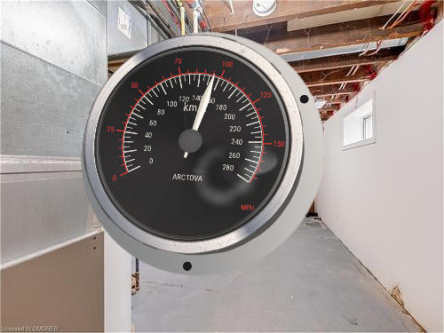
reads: 155
